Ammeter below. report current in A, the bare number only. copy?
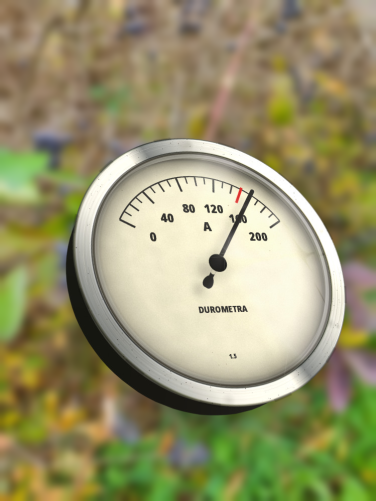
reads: 160
